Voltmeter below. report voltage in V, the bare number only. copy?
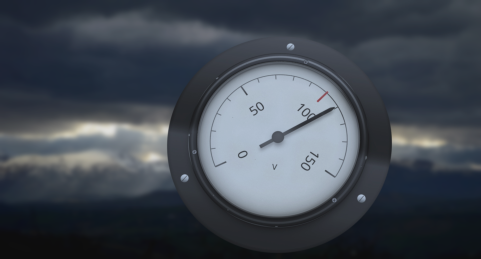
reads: 110
